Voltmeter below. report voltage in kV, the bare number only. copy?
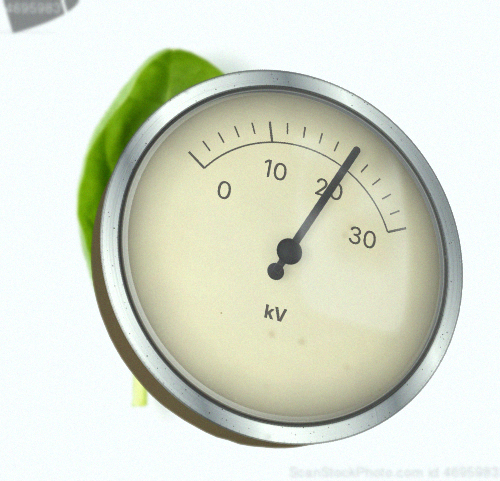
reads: 20
